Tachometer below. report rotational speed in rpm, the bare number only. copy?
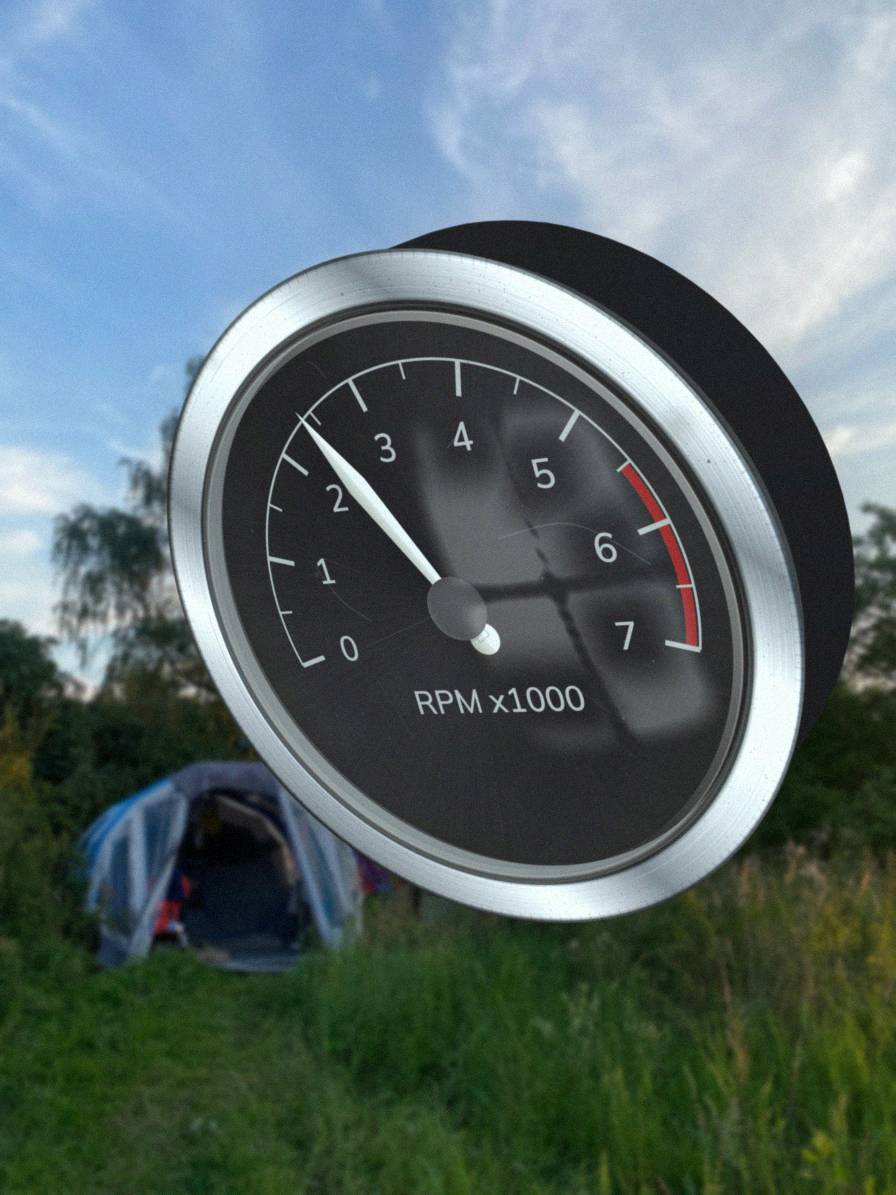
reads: 2500
